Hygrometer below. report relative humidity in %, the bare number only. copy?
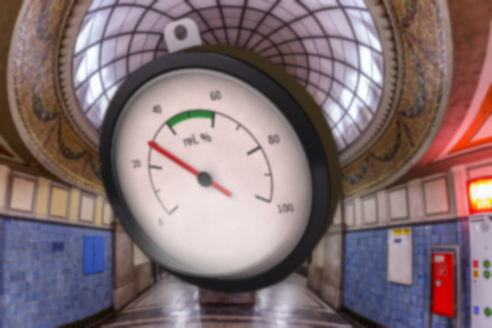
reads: 30
